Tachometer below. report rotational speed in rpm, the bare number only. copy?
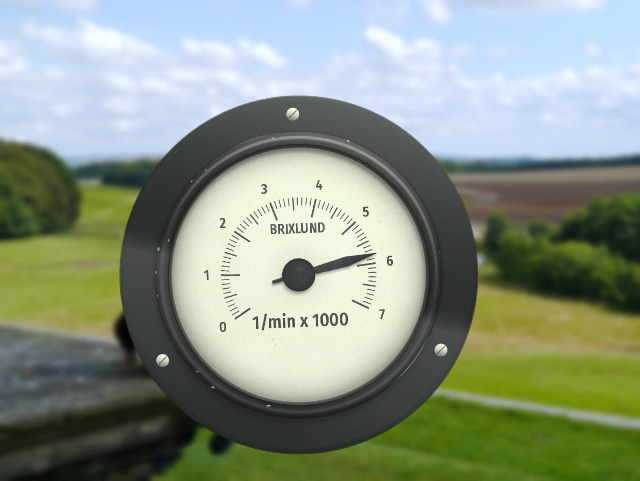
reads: 5800
